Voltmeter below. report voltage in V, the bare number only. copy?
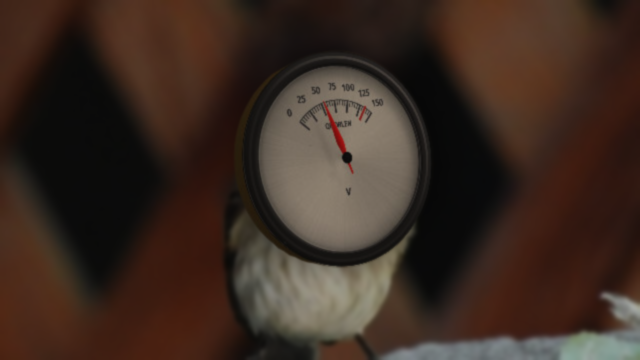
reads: 50
